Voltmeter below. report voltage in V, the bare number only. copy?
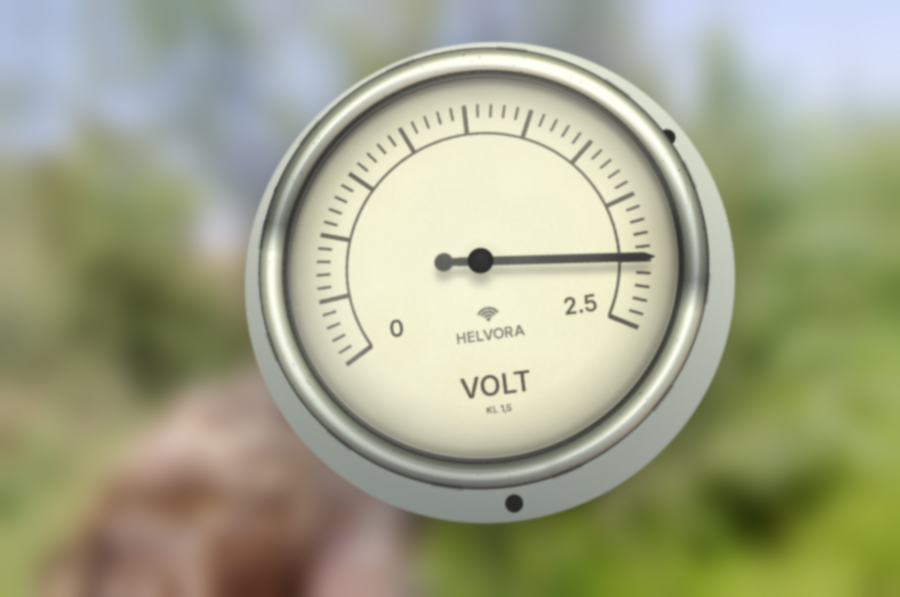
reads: 2.25
